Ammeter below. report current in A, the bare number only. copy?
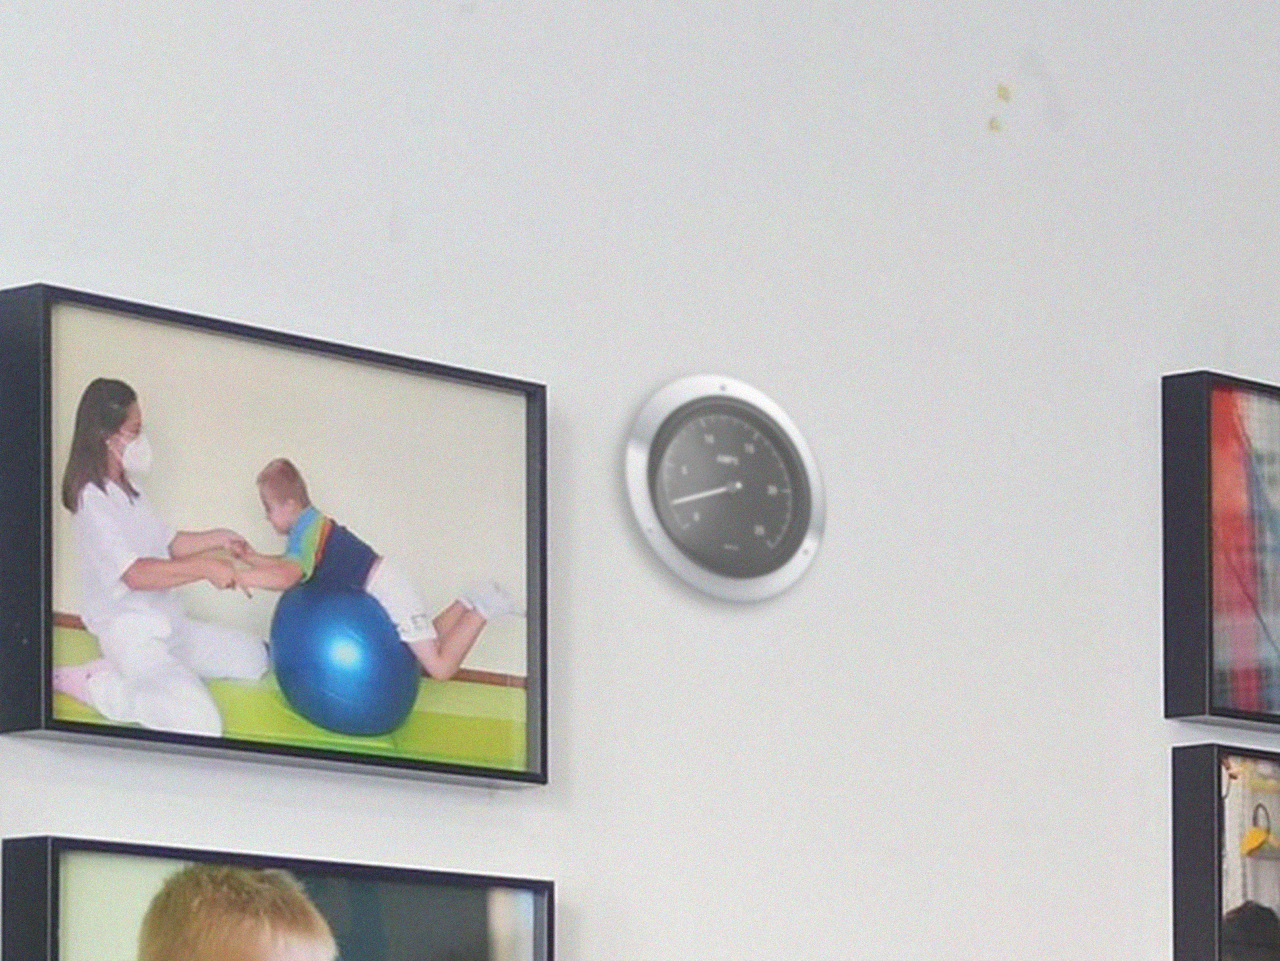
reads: 2
